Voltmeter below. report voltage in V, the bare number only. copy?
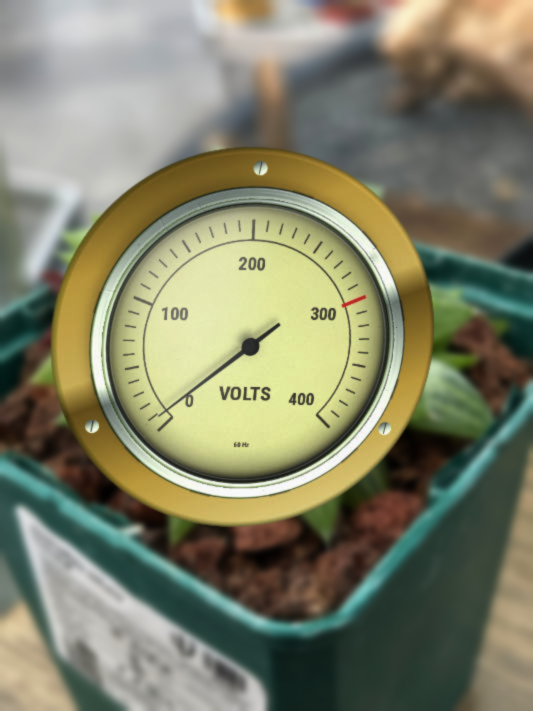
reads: 10
